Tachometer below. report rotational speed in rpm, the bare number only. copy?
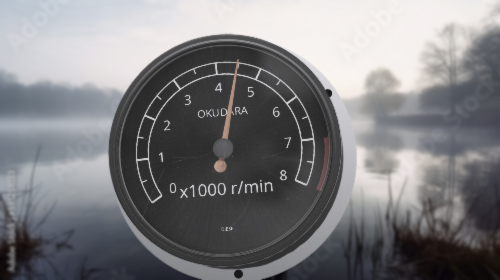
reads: 4500
